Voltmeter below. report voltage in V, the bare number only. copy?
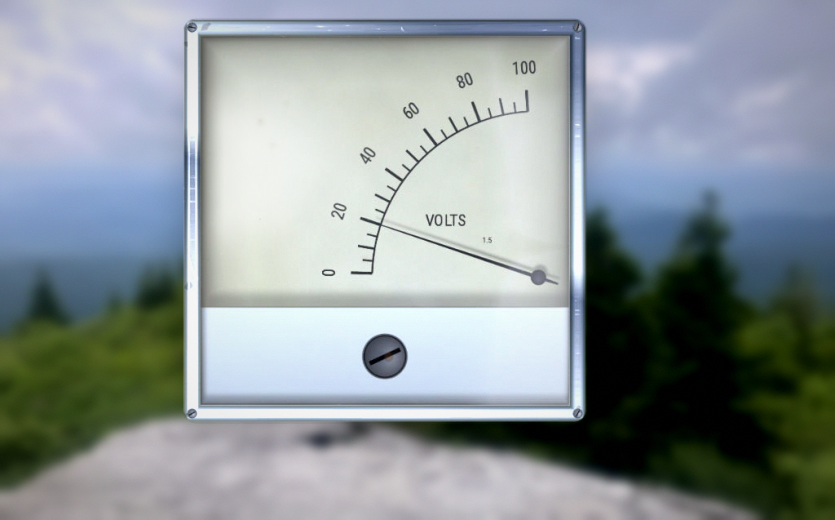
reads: 20
